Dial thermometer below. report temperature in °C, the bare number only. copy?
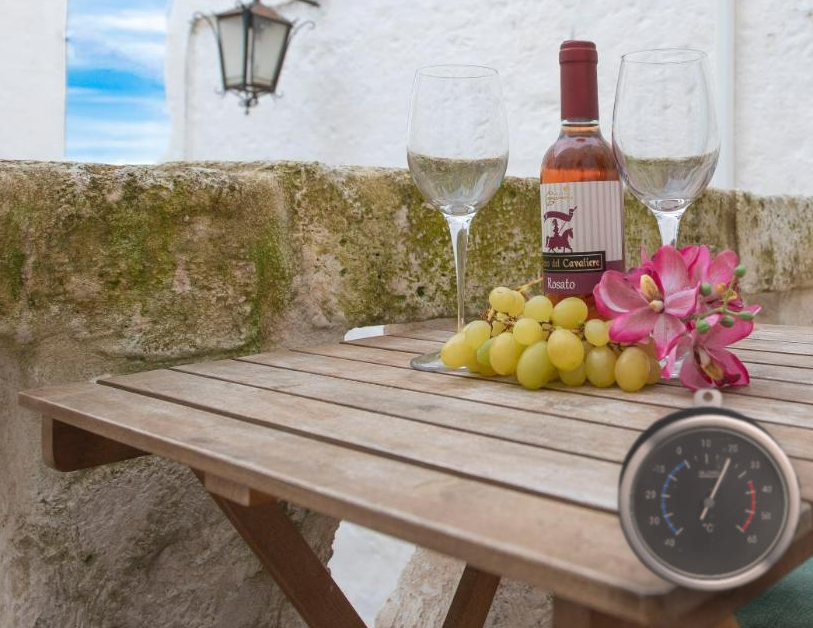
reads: 20
